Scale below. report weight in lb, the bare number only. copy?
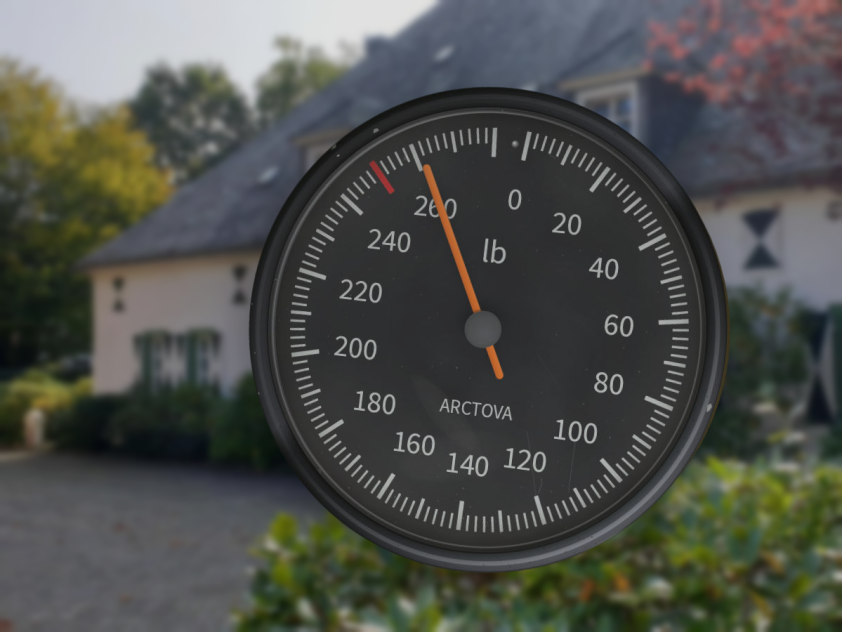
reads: 262
